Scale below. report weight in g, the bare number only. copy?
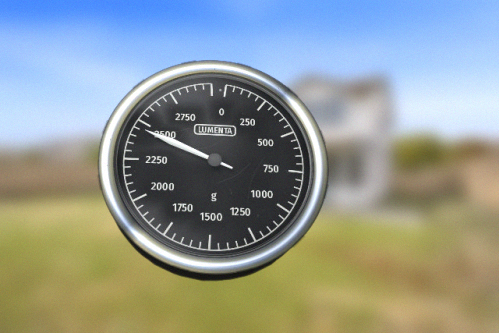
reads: 2450
